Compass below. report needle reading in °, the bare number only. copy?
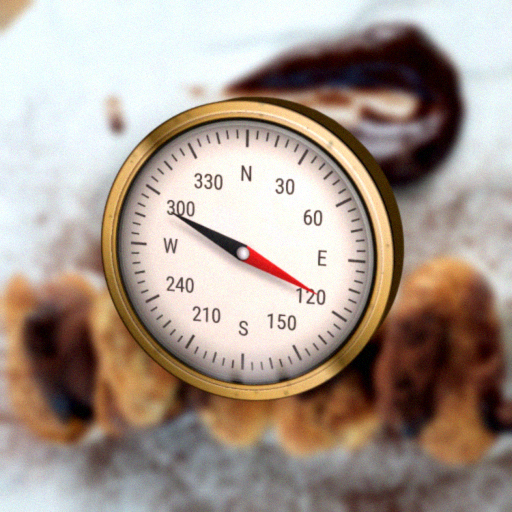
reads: 115
